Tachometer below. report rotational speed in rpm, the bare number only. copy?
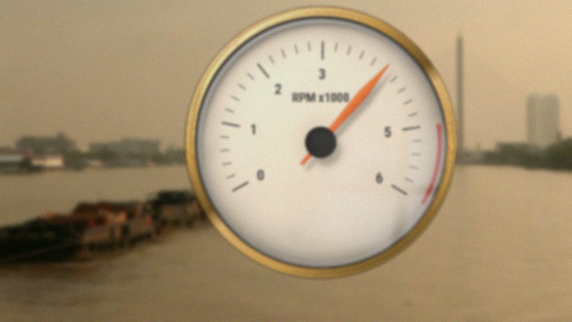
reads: 4000
